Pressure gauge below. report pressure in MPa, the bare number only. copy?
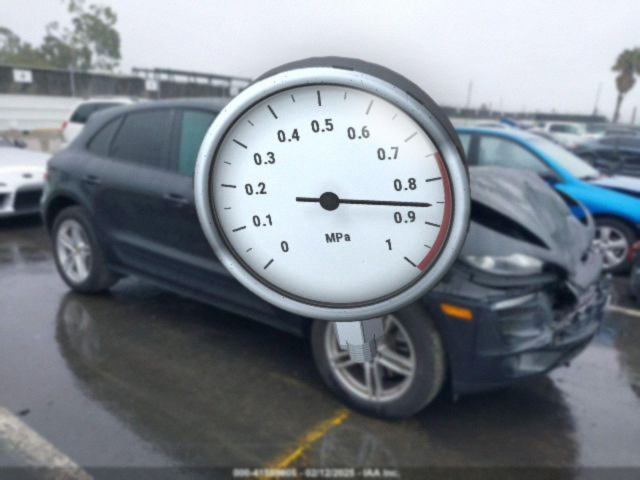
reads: 0.85
